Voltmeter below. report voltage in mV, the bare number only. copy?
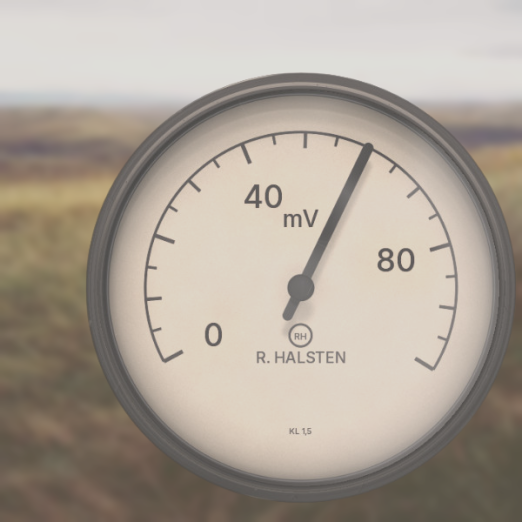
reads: 60
